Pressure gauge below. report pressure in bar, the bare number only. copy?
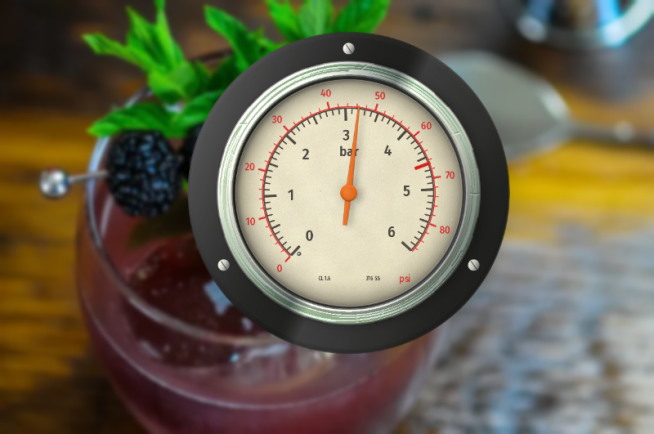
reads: 3.2
